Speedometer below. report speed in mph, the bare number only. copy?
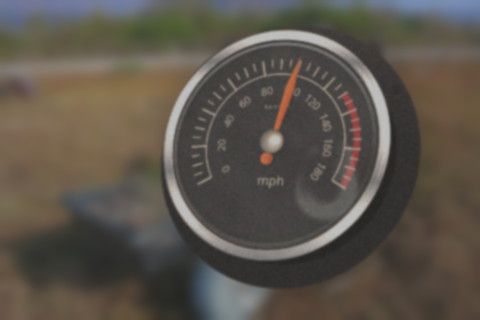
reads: 100
